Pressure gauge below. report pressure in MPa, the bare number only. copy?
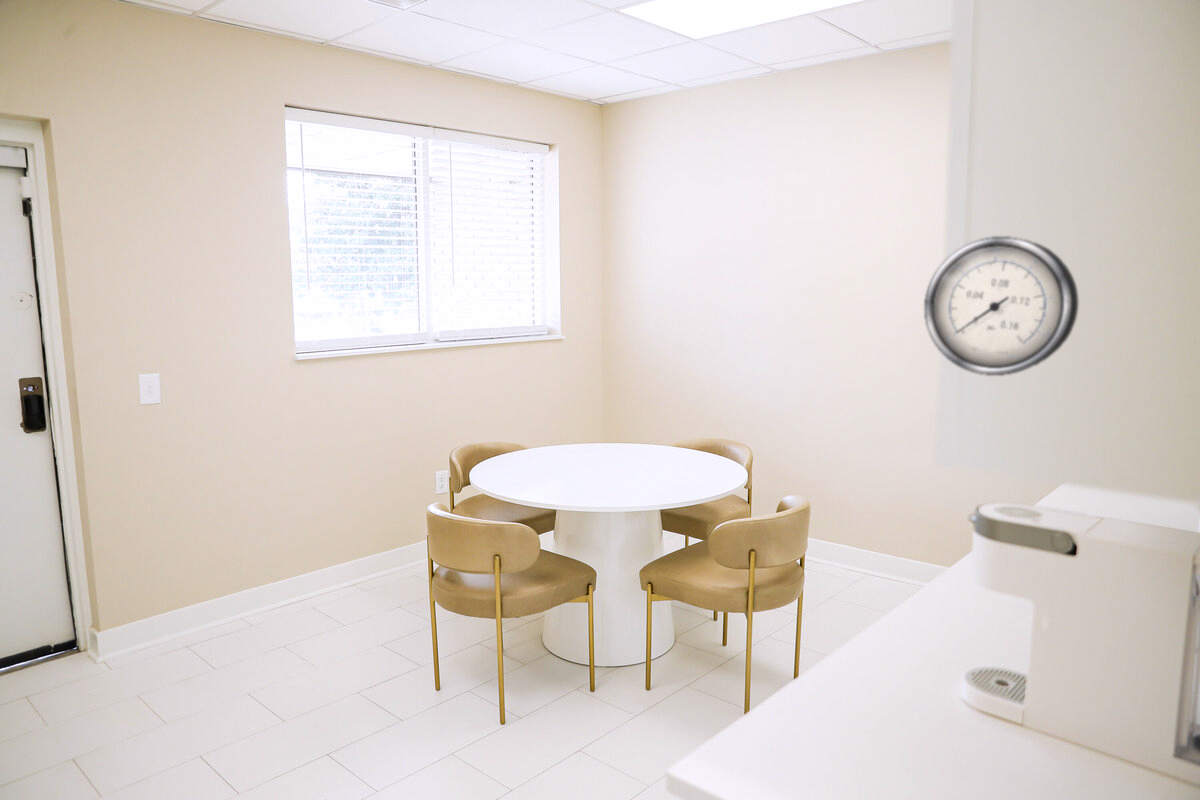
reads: 0
